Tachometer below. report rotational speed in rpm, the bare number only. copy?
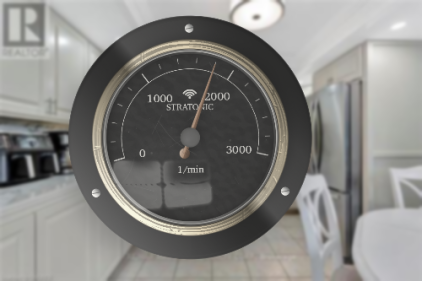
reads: 1800
